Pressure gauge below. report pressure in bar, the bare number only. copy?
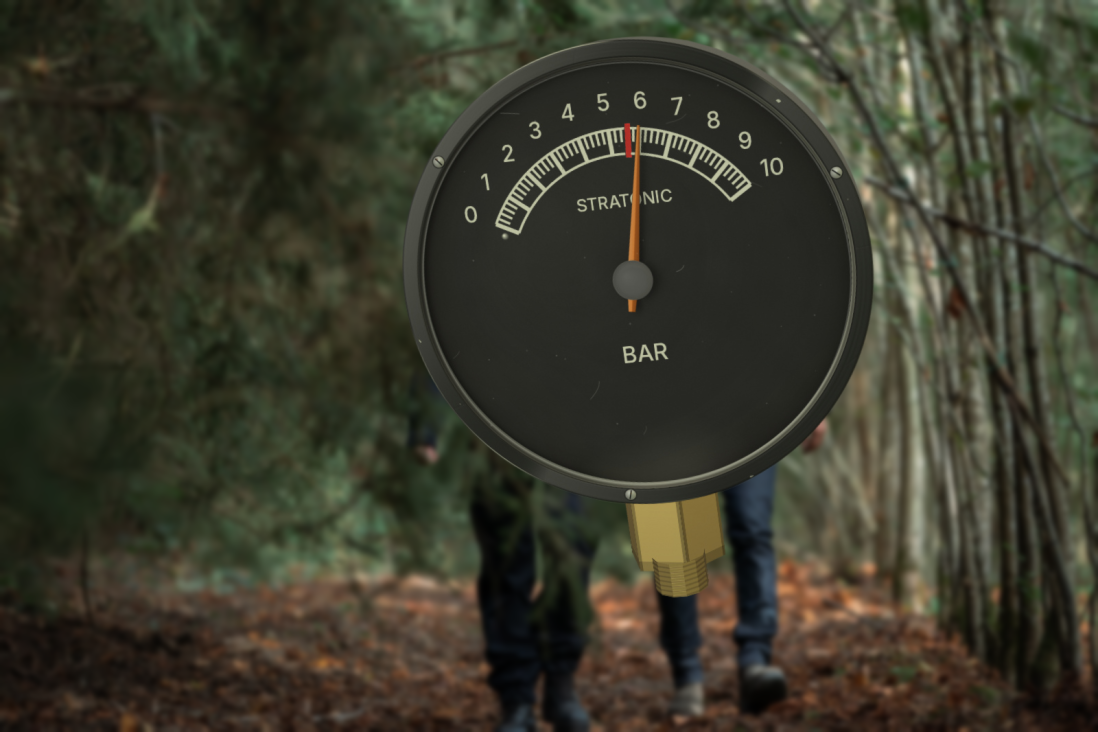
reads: 6
